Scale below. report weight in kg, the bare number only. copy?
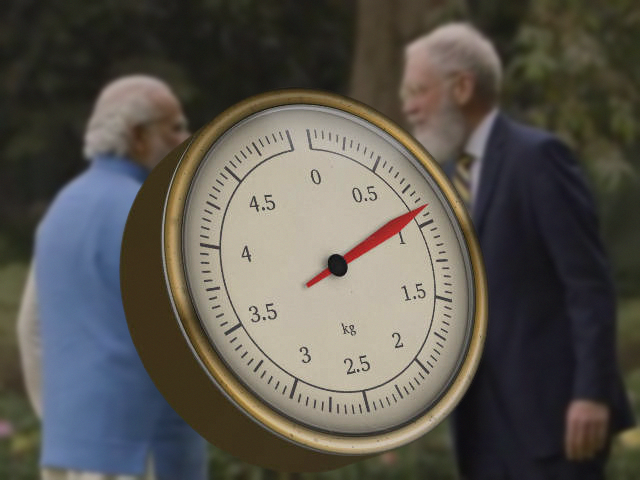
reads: 0.9
